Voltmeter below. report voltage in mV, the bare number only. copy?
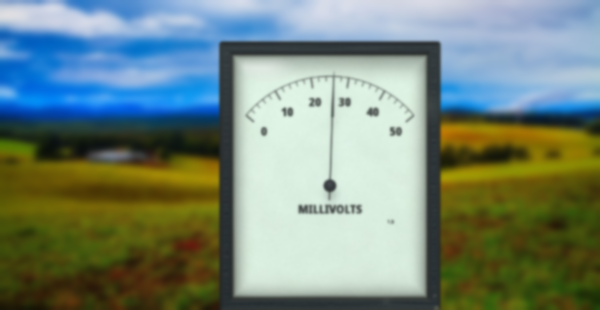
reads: 26
